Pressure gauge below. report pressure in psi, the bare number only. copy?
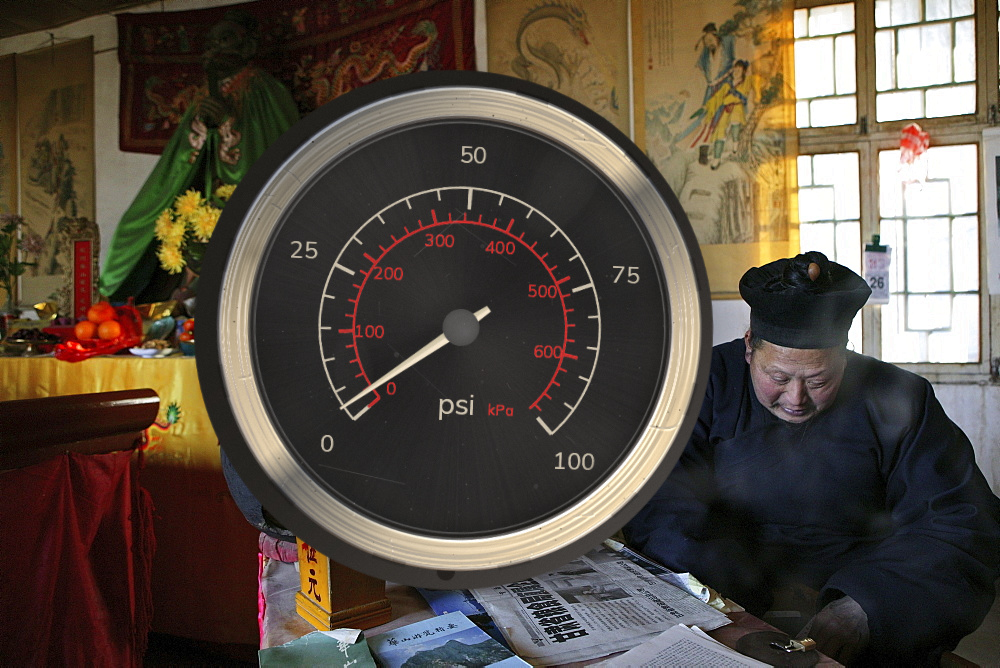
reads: 2.5
